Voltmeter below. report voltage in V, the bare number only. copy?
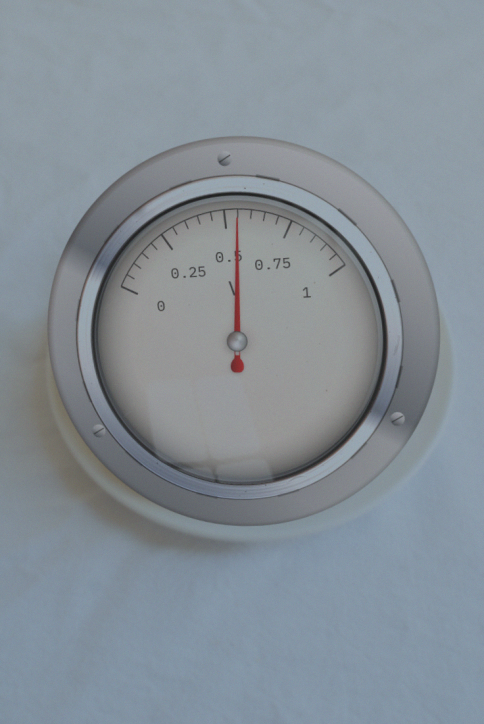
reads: 0.55
